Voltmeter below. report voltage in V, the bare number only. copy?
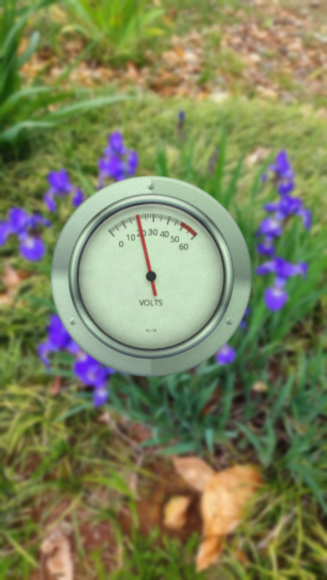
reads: 20
